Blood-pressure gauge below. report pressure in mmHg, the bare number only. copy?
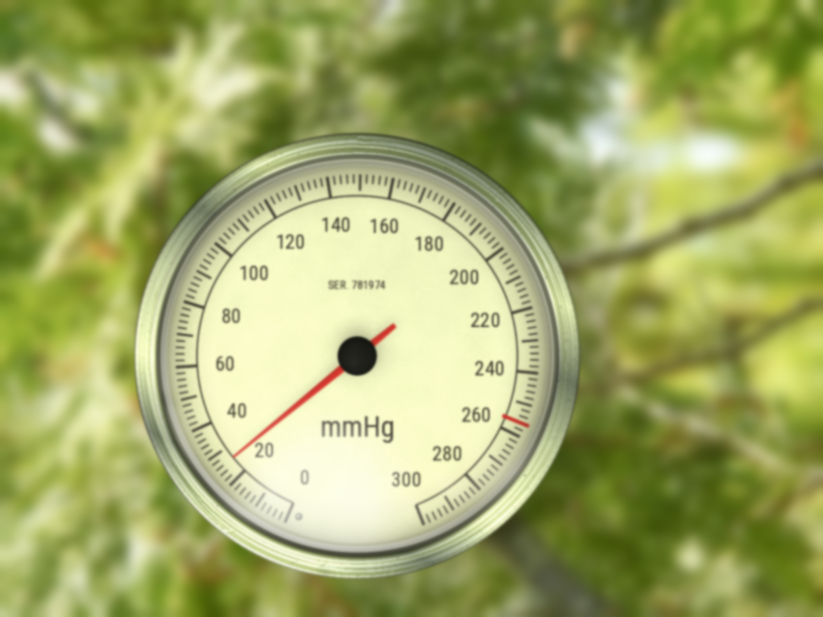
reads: 26
